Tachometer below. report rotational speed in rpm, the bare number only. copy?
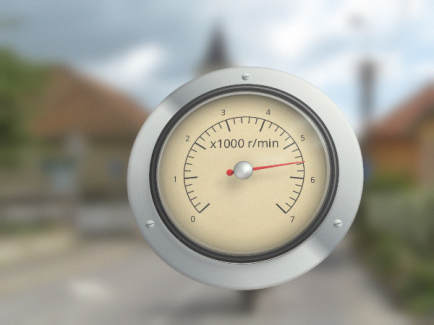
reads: 5600
